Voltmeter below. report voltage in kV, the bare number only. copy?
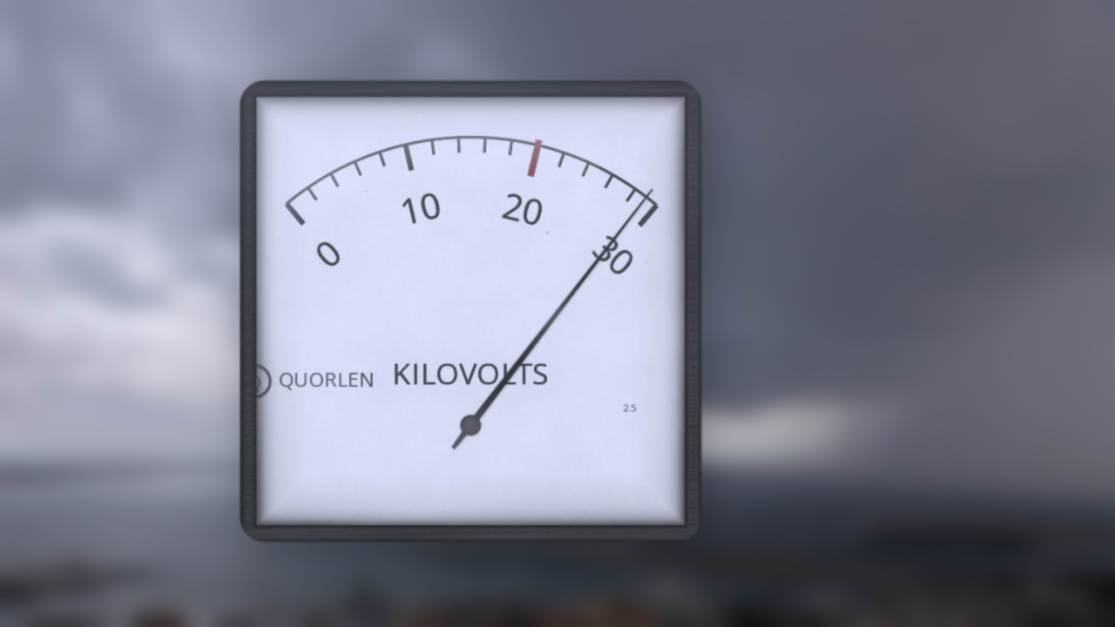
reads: 29
